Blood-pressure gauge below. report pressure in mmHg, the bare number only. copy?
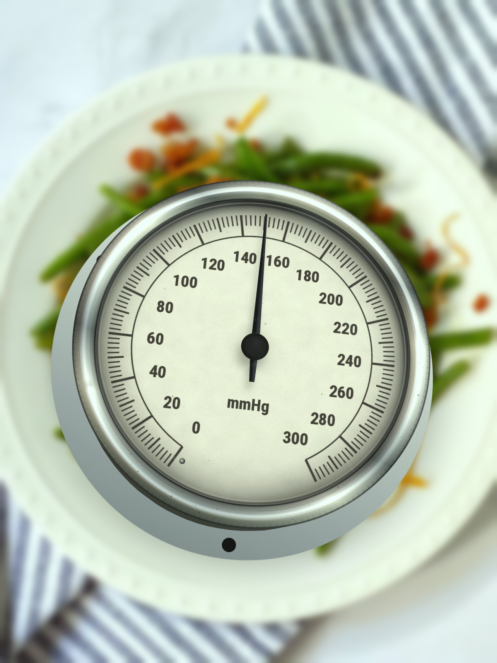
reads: 150
